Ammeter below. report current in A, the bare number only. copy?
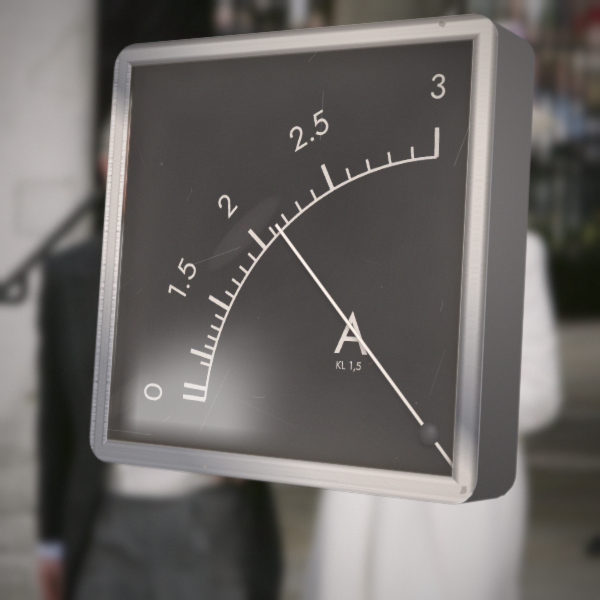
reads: 2.15
